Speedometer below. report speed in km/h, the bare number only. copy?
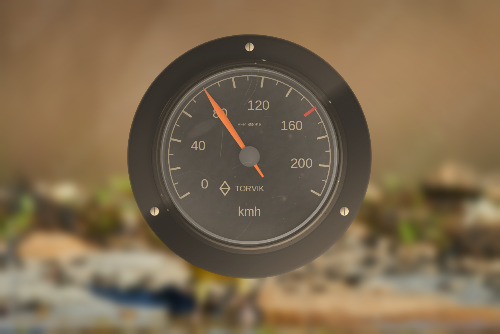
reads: 80
